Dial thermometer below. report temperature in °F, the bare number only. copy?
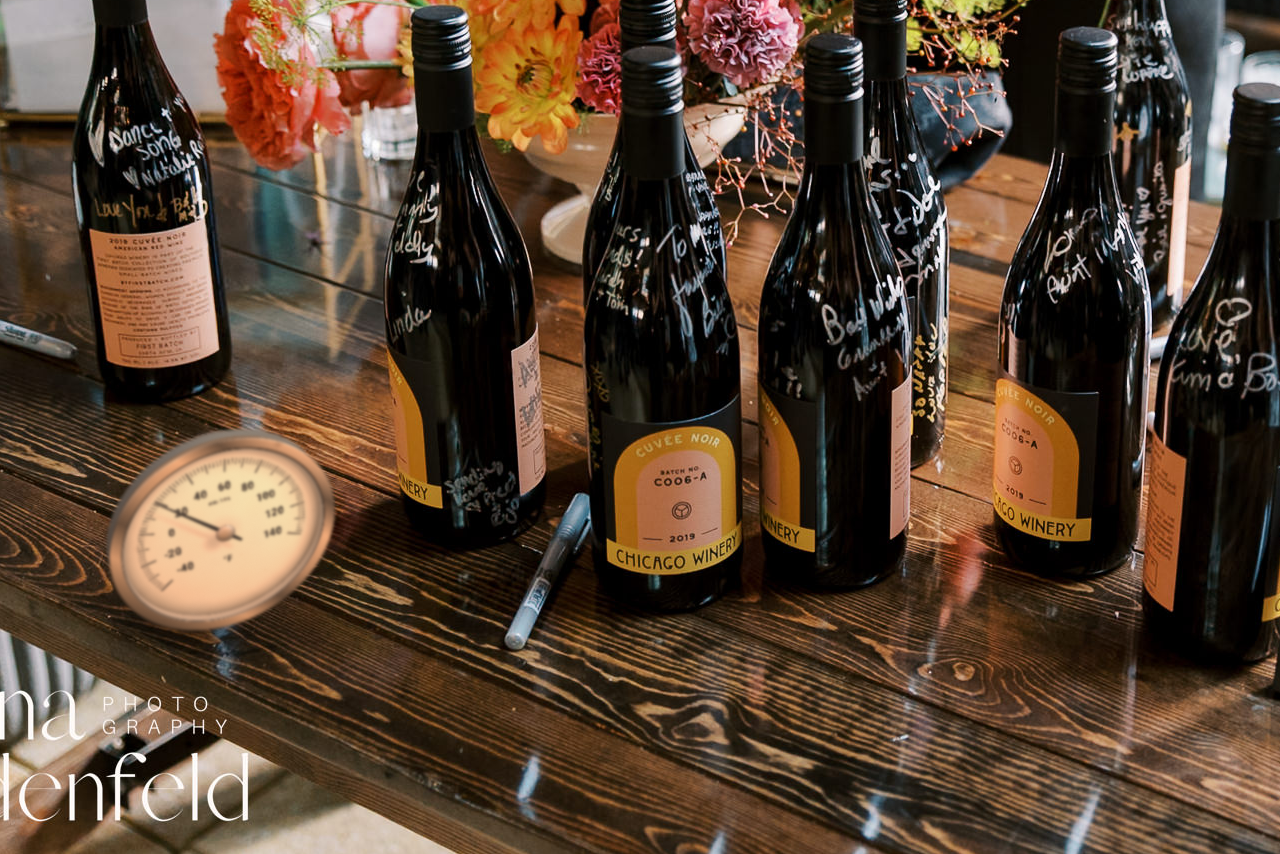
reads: 20
